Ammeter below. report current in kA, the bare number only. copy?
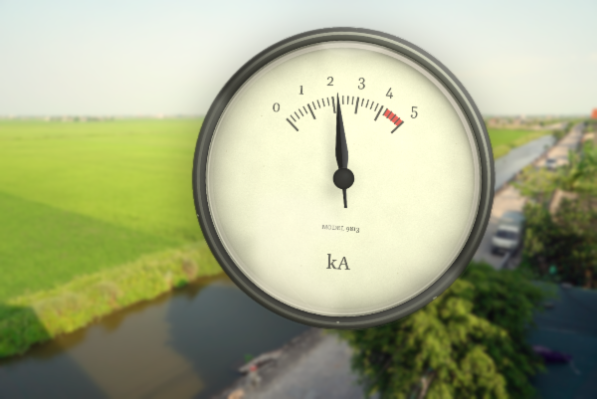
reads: 2.2
